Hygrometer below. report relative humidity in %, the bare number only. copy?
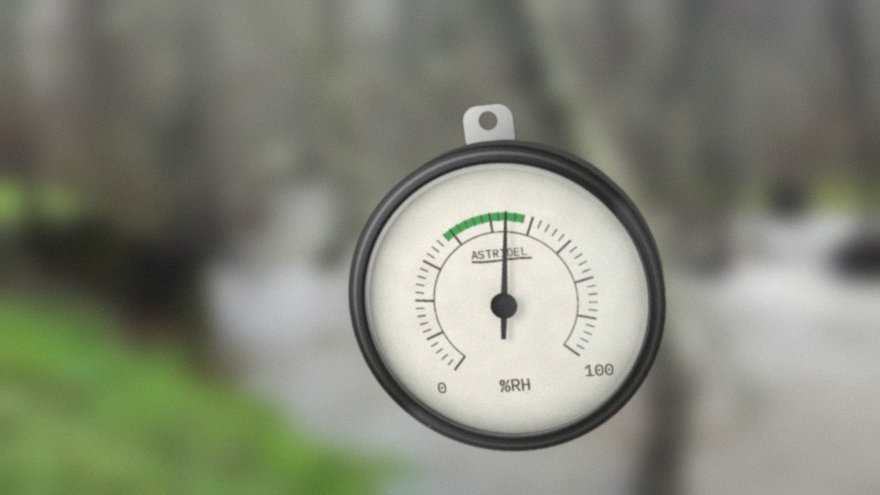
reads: 54
